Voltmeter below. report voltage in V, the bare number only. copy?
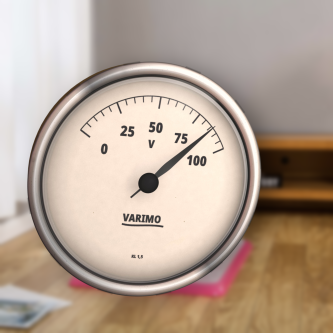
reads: 85
